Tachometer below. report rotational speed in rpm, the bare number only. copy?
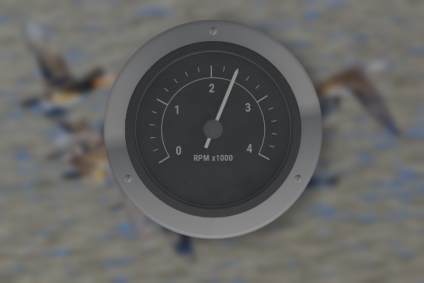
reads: 2400
